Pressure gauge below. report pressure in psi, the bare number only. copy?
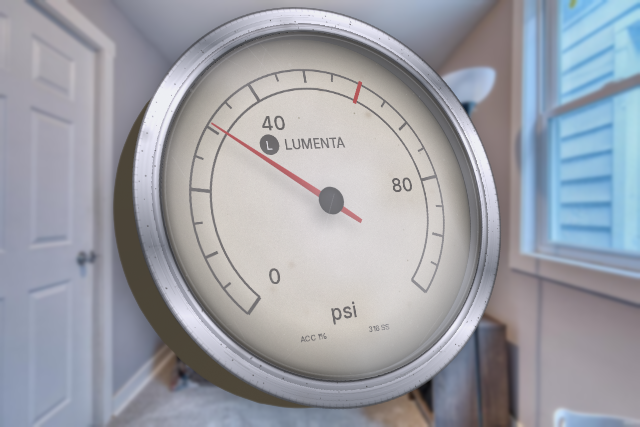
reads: 30
